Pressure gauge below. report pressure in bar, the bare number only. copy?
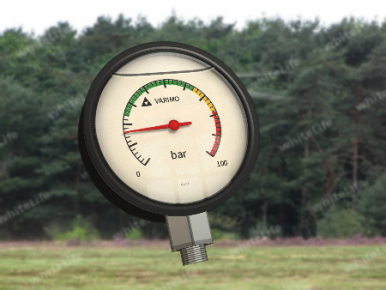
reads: 16
